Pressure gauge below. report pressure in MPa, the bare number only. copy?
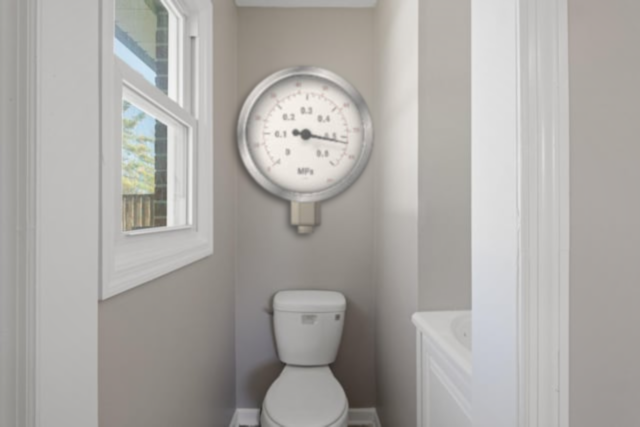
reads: 0.52
